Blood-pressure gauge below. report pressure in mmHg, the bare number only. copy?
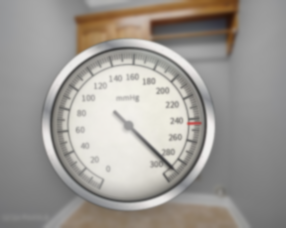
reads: 290
